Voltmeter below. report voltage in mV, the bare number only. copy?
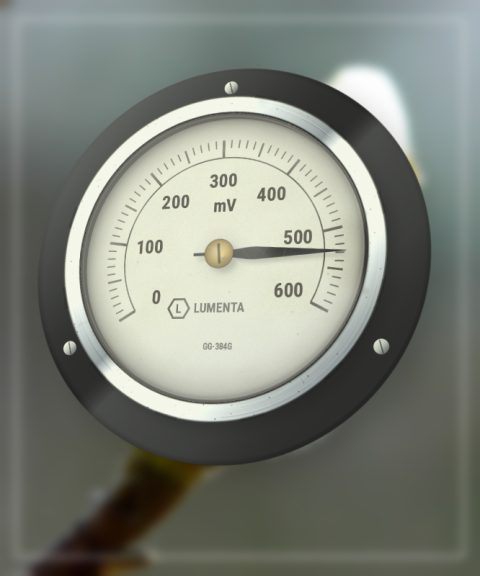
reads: 530
